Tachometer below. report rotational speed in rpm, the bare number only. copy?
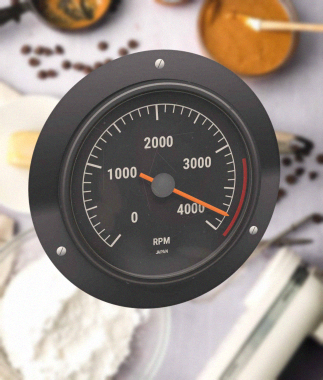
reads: 3800
